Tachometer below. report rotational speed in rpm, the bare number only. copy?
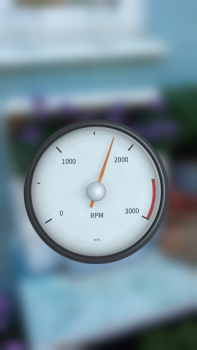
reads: 1750
